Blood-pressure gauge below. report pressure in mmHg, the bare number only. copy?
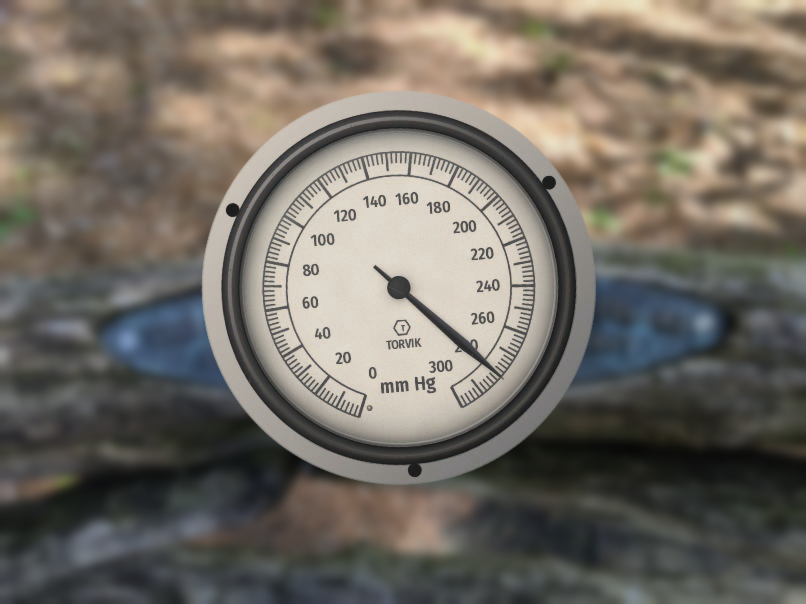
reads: 280
